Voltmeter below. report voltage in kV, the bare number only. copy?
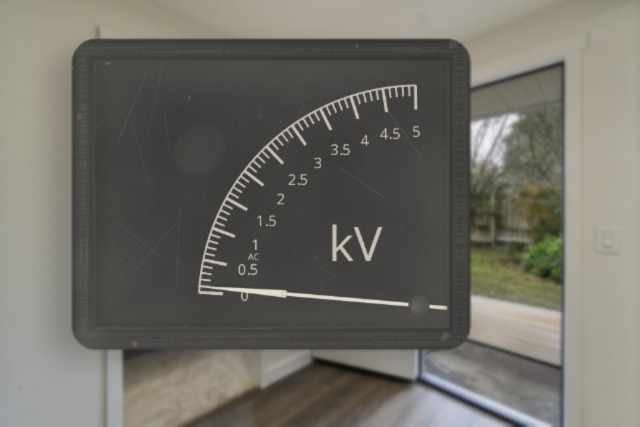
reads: 0.1
